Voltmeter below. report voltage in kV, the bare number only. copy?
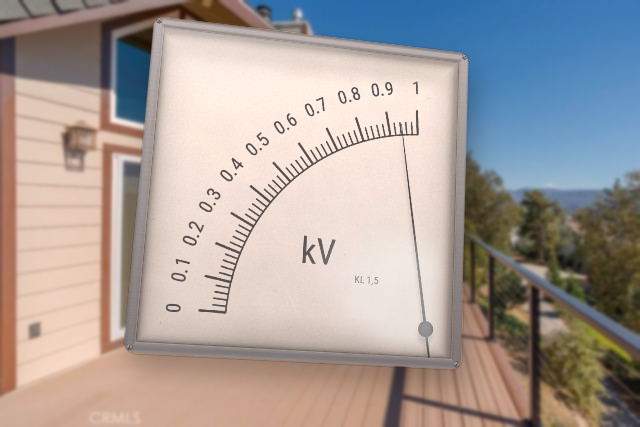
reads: 0.94
